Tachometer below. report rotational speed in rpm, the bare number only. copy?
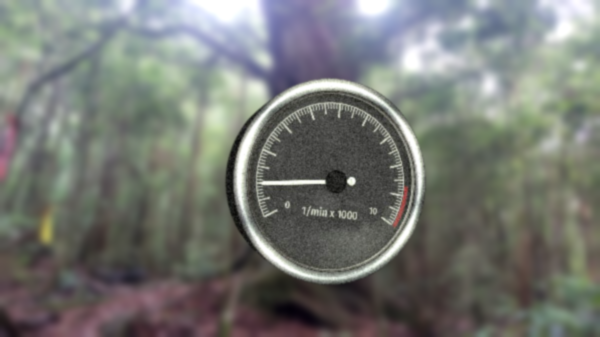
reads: 1000
